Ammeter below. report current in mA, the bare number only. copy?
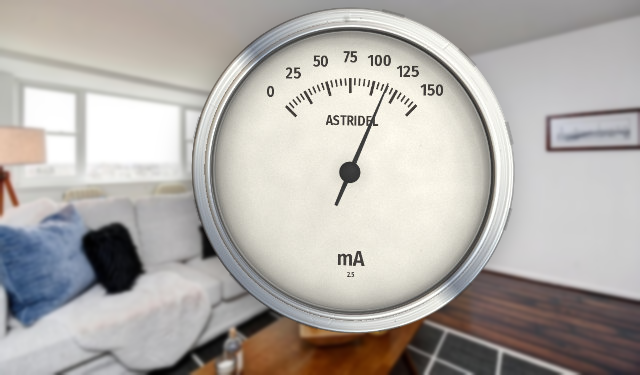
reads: 115
